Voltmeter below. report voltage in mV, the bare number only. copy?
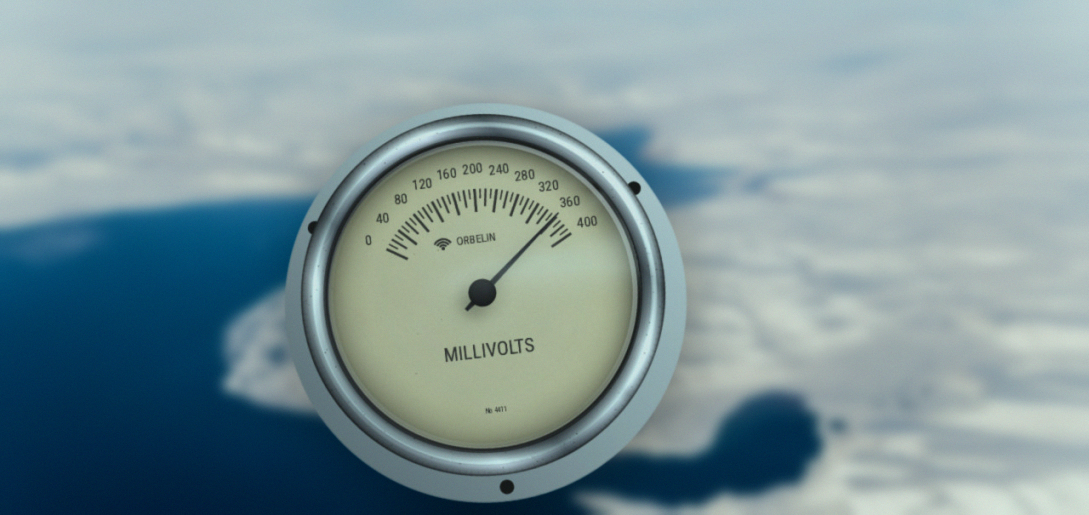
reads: 360
